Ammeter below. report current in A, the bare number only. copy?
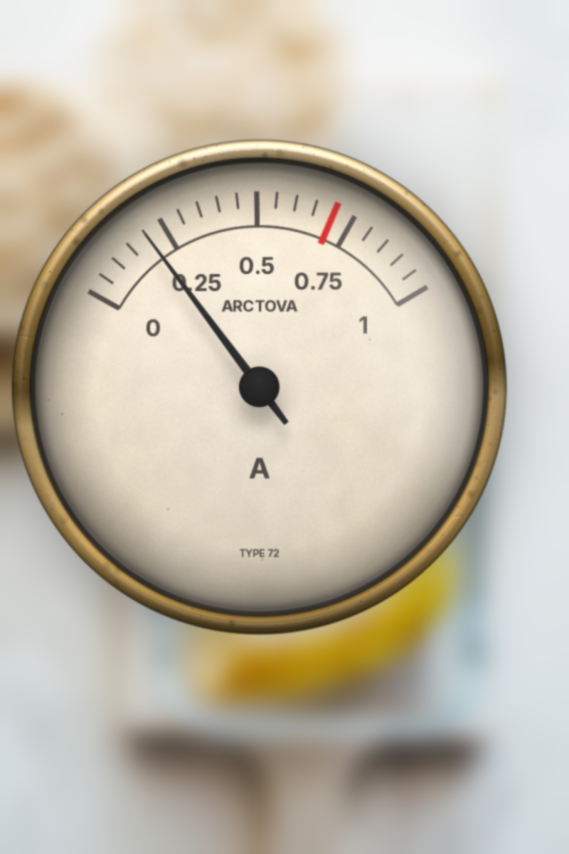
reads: 0.2
